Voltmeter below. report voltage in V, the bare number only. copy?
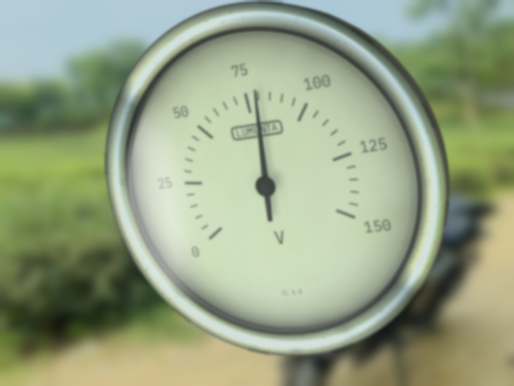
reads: 80
